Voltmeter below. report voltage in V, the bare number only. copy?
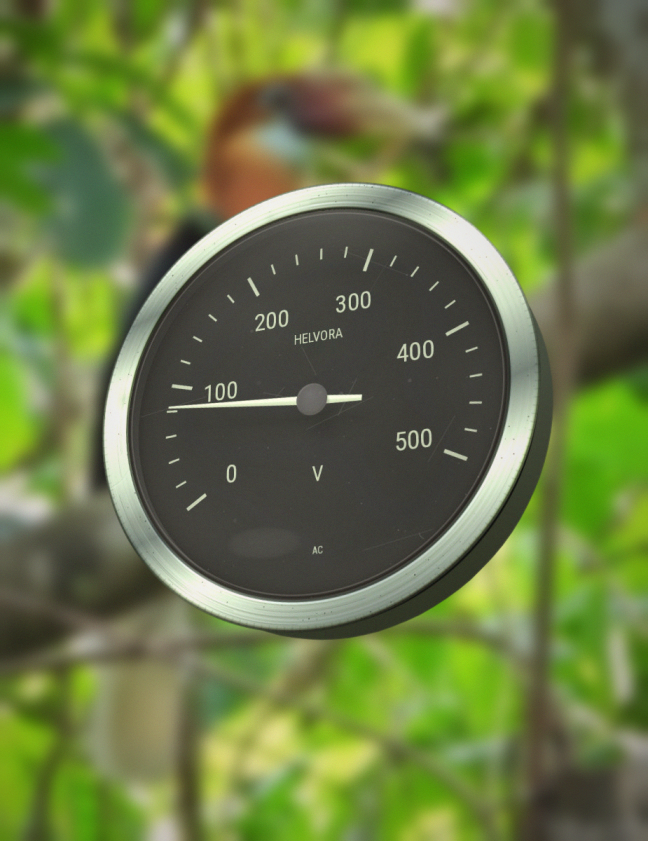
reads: 80
